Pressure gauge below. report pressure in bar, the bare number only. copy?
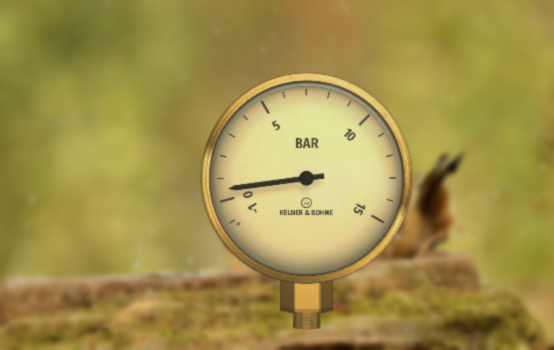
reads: 0.5
